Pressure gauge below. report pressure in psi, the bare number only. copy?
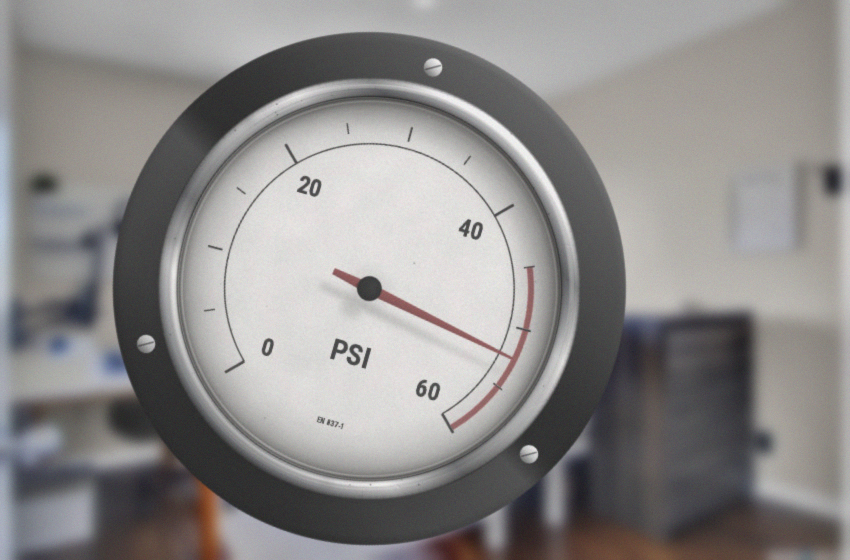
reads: 52.5
